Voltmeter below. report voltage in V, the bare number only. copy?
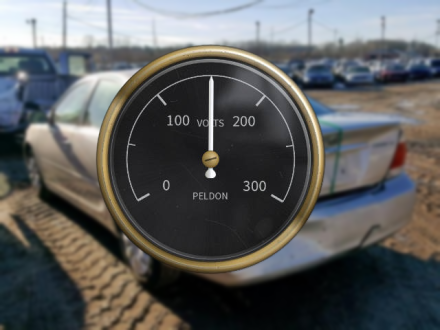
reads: 150
